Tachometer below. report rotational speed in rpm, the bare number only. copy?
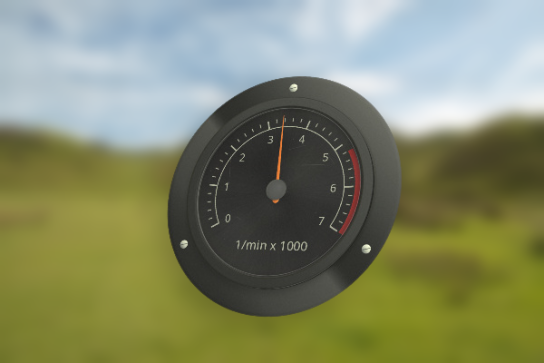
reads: 3400
